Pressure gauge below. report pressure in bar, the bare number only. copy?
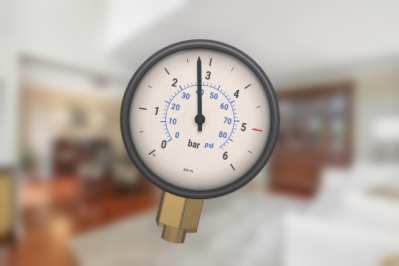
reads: 2.75
